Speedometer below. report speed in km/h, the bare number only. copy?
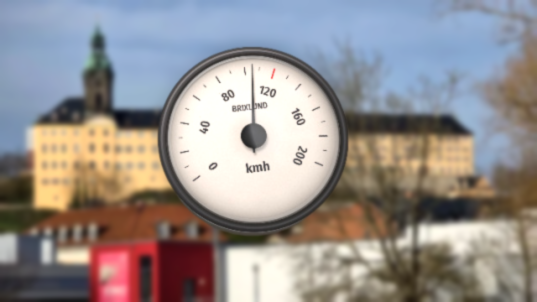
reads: 105
